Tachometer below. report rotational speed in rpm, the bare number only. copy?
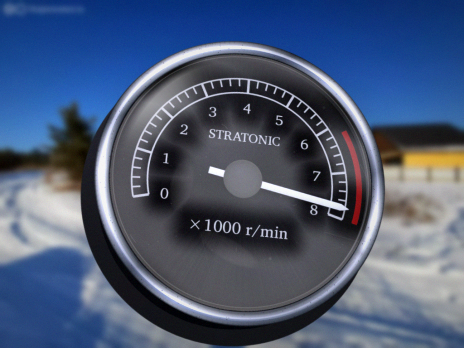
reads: 7800
